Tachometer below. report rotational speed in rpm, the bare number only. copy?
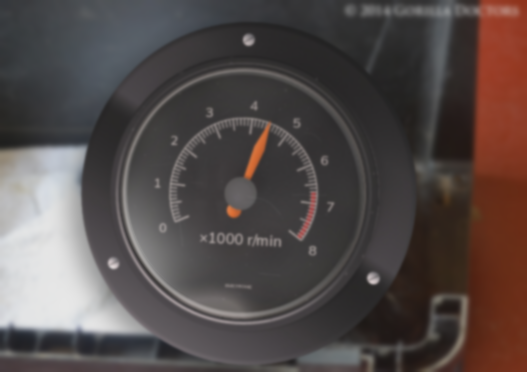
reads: 4500
